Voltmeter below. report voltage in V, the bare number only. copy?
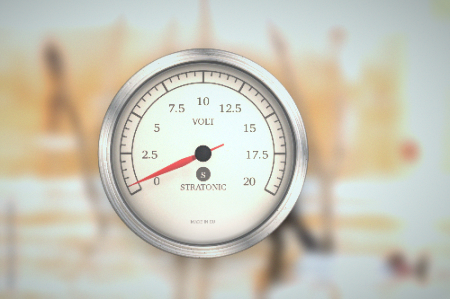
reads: 0.5
